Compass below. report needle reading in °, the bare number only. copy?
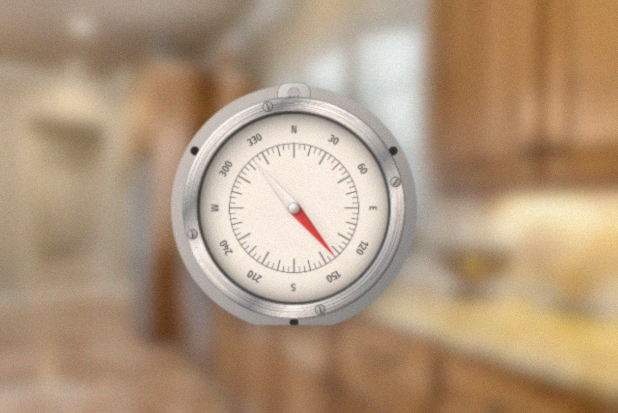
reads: 140
